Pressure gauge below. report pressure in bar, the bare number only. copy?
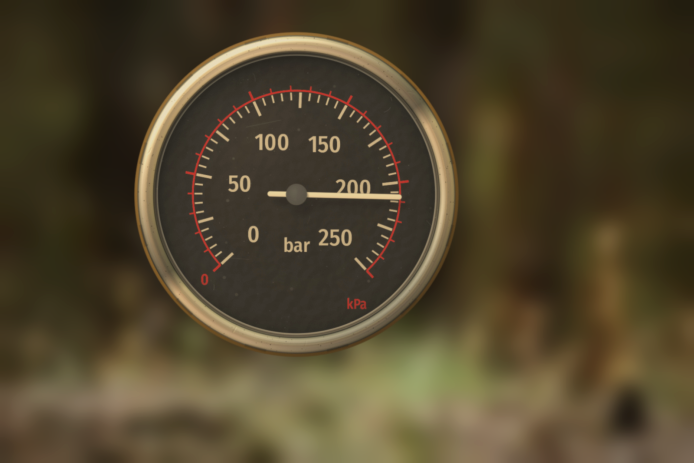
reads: 207.5
